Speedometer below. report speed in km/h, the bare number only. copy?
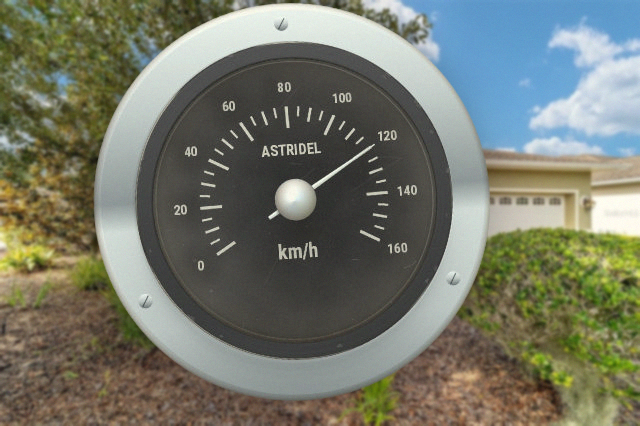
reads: 120
